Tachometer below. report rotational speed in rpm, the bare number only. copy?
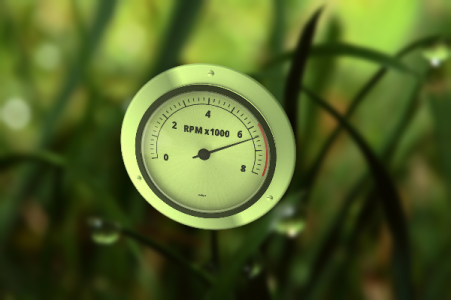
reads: 6400
